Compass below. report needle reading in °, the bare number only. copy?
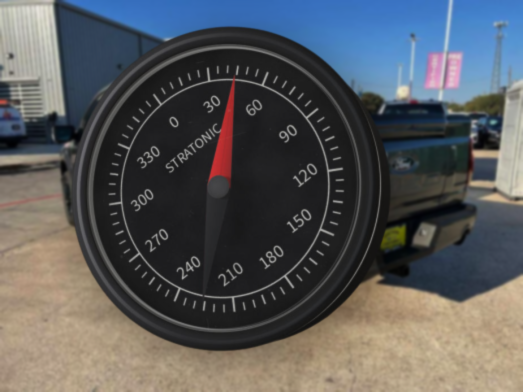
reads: 45
